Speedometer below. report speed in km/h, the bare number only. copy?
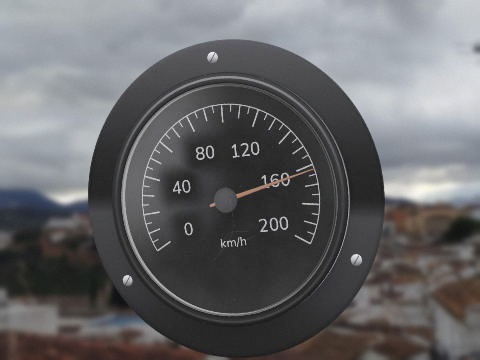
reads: 162.5
